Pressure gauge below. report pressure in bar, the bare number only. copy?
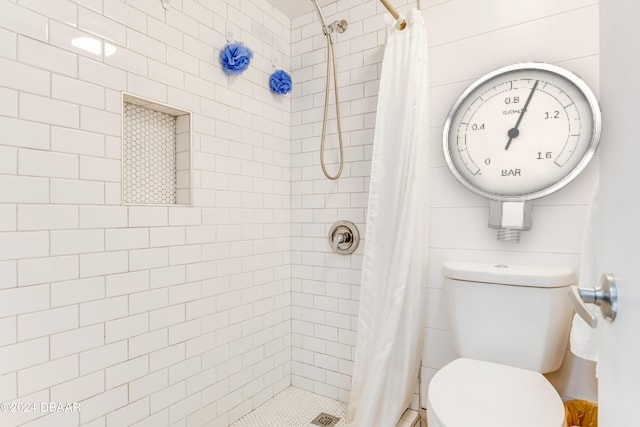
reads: 0.95
